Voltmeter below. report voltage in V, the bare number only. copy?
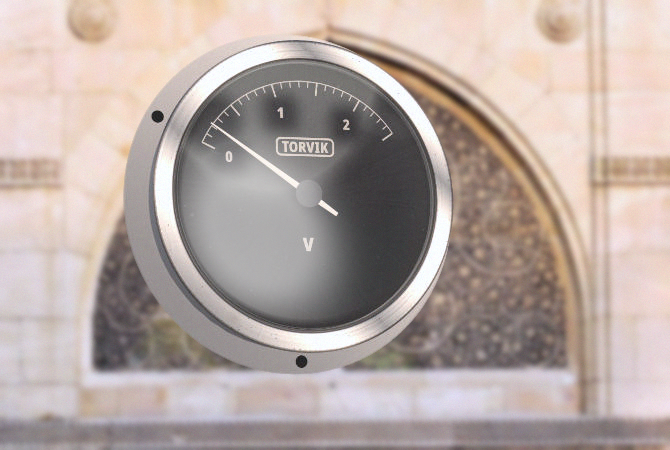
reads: 0.2
